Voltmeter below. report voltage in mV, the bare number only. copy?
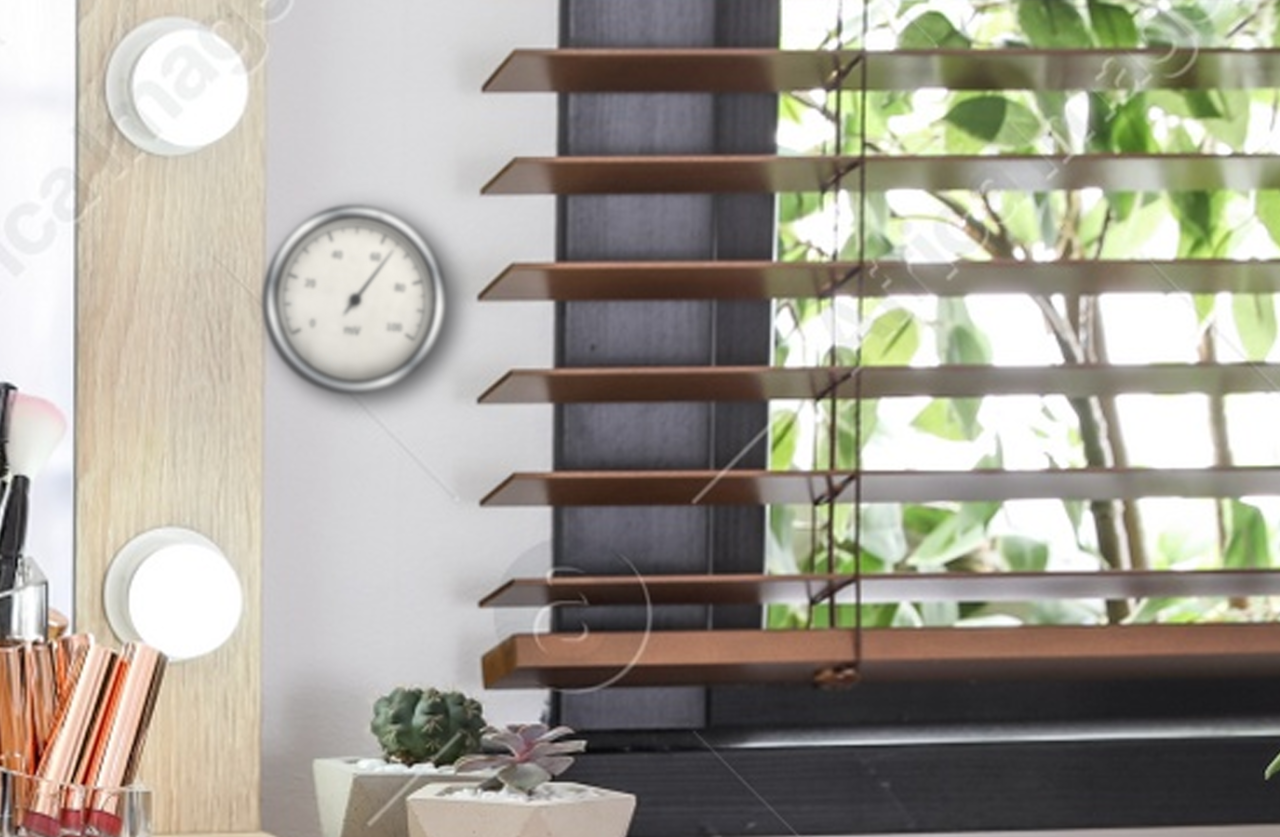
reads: 65
